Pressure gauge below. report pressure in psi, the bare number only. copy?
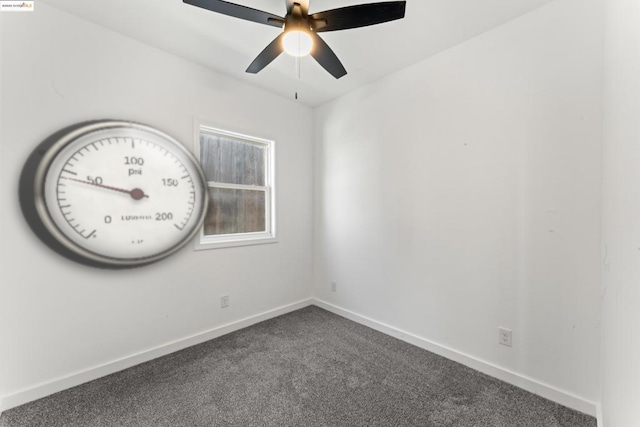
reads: 45
